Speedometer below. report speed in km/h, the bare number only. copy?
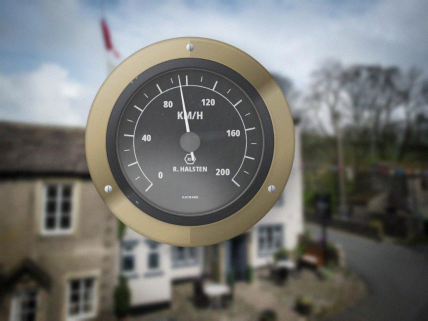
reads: 95
